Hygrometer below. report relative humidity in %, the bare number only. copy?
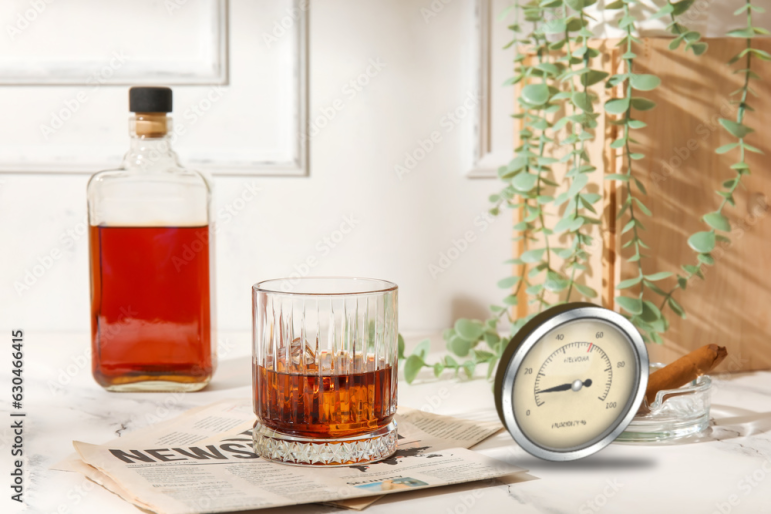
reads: 10
